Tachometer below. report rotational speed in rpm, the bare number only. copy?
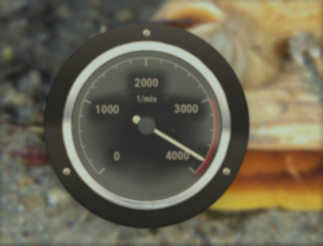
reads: 3800
